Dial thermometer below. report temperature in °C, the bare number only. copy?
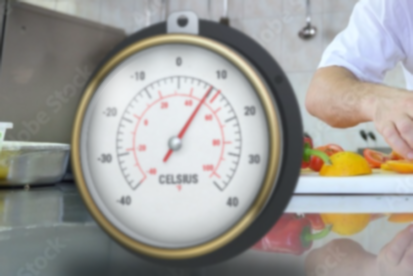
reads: 10
